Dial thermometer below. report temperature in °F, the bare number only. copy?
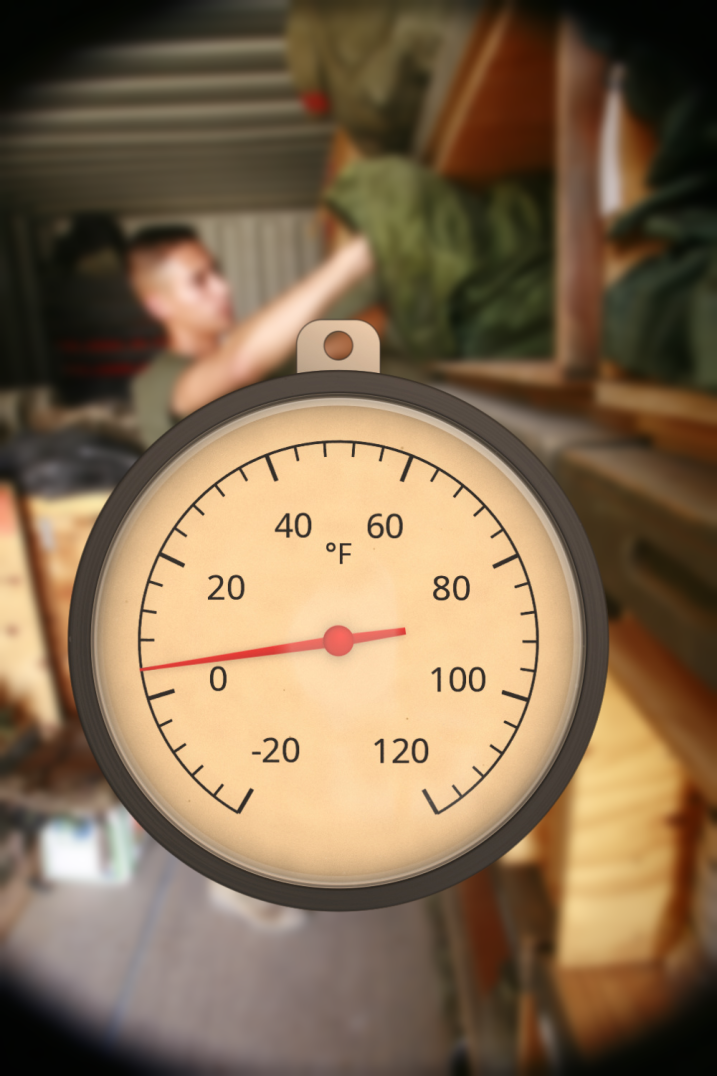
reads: 4
